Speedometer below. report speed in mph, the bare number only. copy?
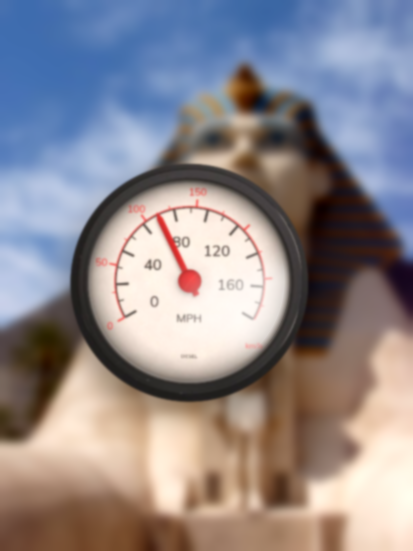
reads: 70
